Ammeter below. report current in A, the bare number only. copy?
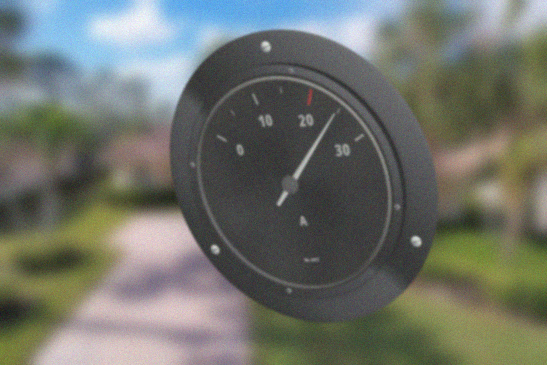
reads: 25
